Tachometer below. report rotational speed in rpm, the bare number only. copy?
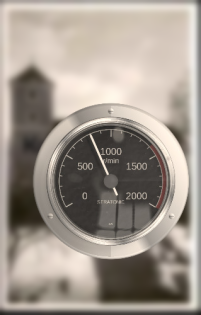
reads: 800
